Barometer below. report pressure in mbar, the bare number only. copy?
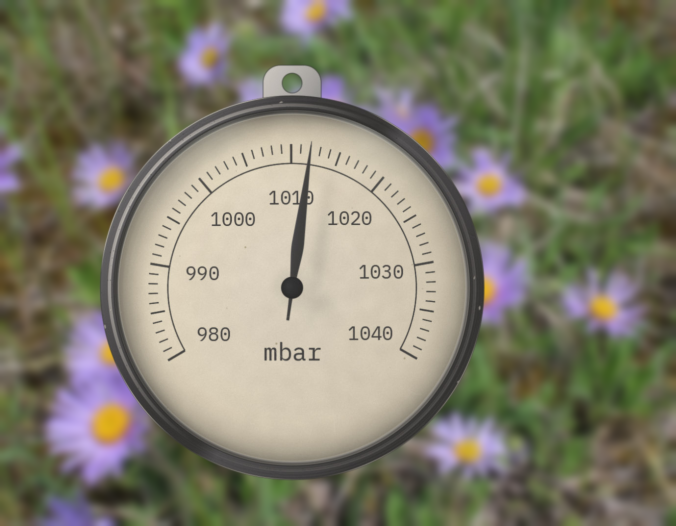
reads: 1012
